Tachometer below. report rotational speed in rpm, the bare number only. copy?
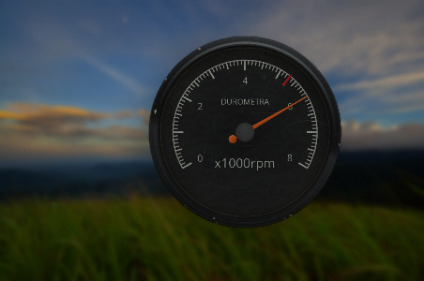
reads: 6000
